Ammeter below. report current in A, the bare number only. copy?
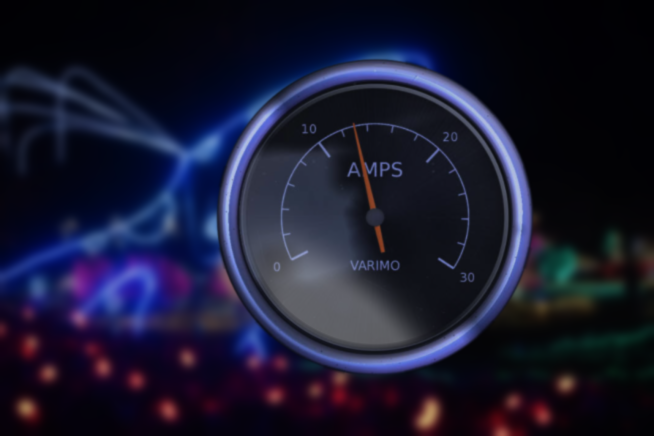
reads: 13
